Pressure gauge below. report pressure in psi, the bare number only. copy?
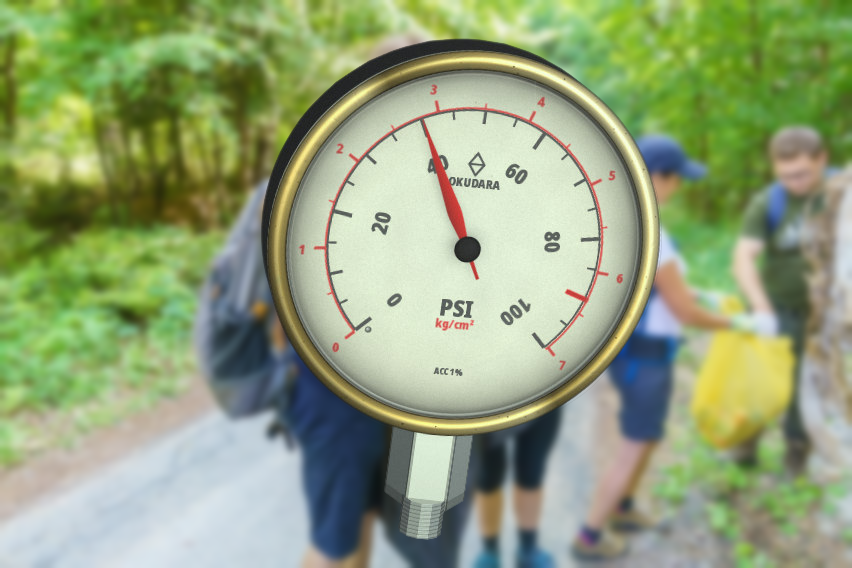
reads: 40
